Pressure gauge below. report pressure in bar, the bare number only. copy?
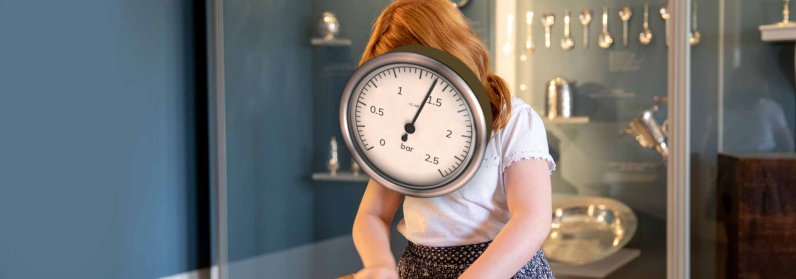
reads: 1.4
